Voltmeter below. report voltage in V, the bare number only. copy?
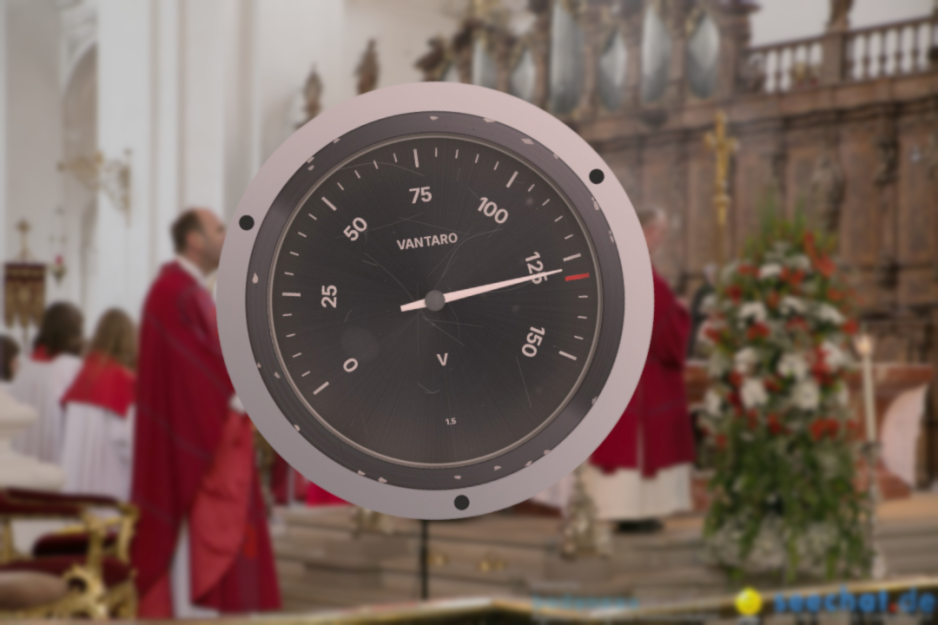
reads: 127.5
